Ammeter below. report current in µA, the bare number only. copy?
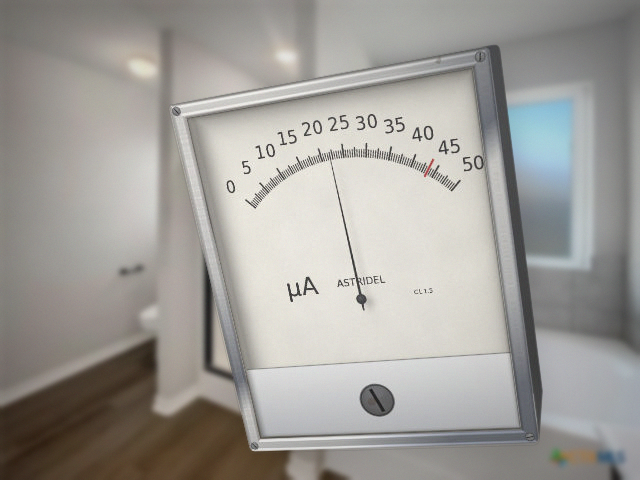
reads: 22.5
